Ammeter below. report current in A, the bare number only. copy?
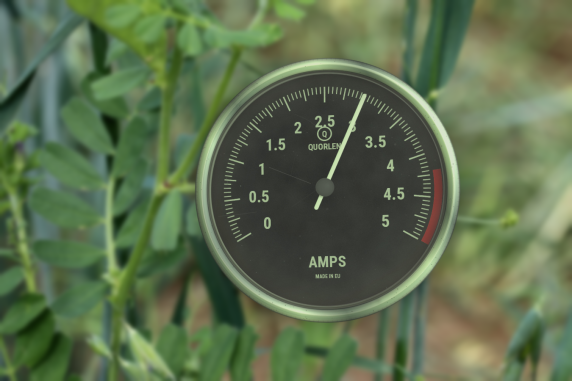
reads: 3
